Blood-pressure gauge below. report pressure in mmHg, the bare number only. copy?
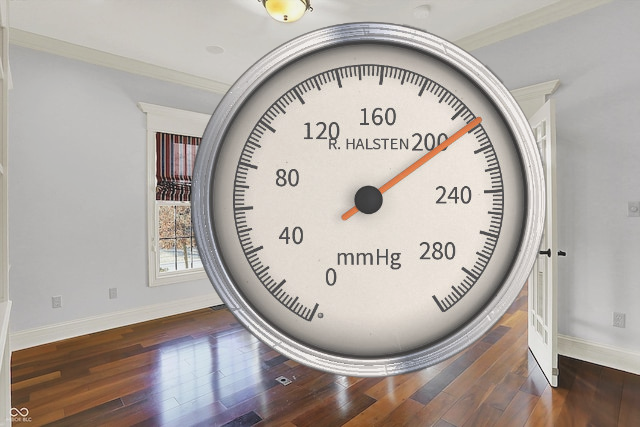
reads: 208
